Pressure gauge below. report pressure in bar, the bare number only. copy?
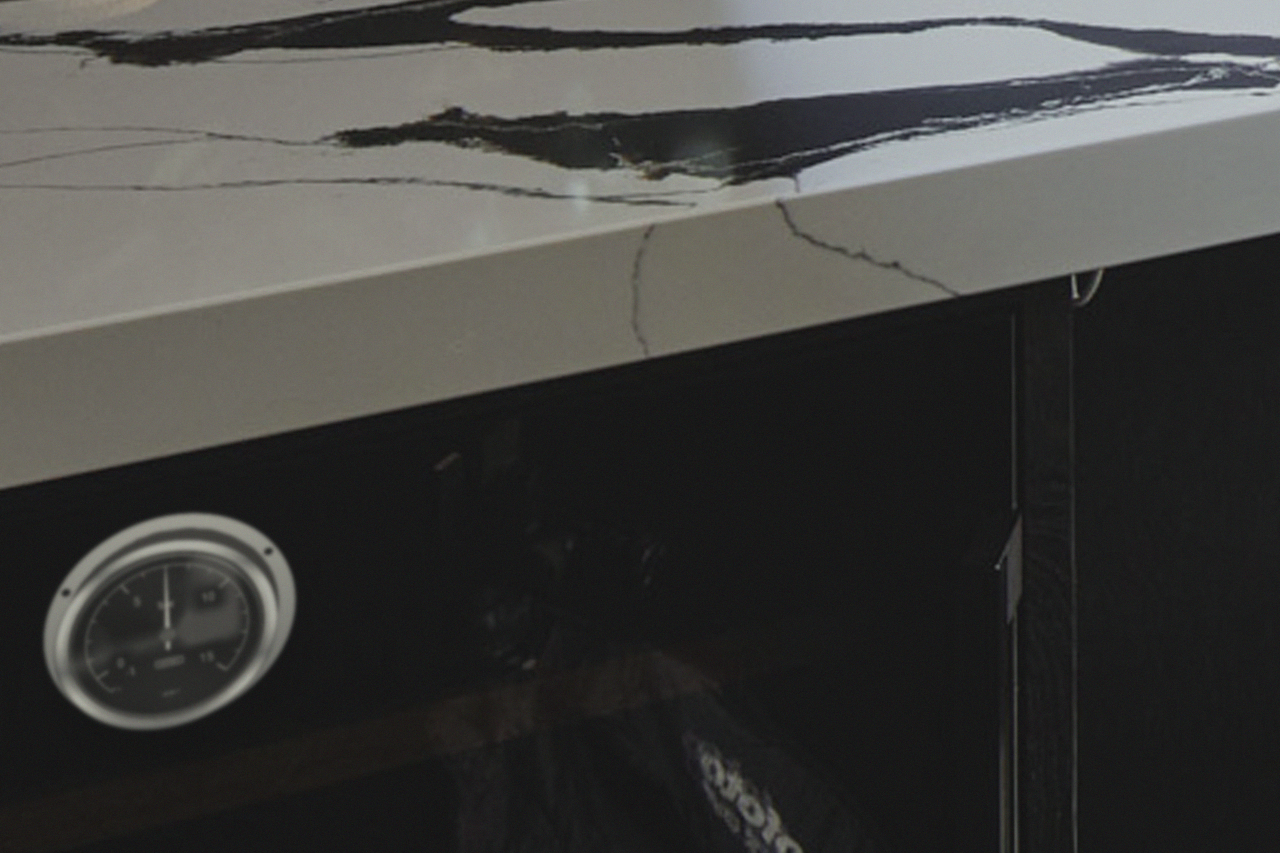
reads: 7
